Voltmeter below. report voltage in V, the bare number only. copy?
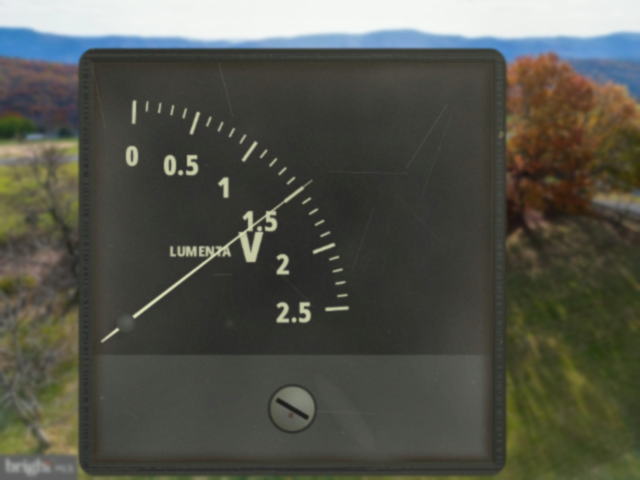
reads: 1.5
